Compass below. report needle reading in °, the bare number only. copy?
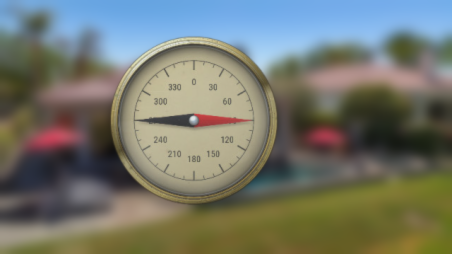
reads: 90
